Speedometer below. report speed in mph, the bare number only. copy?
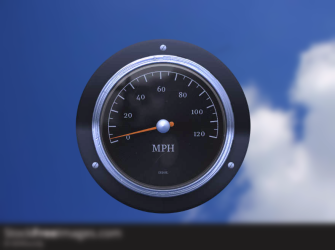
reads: 2.5
